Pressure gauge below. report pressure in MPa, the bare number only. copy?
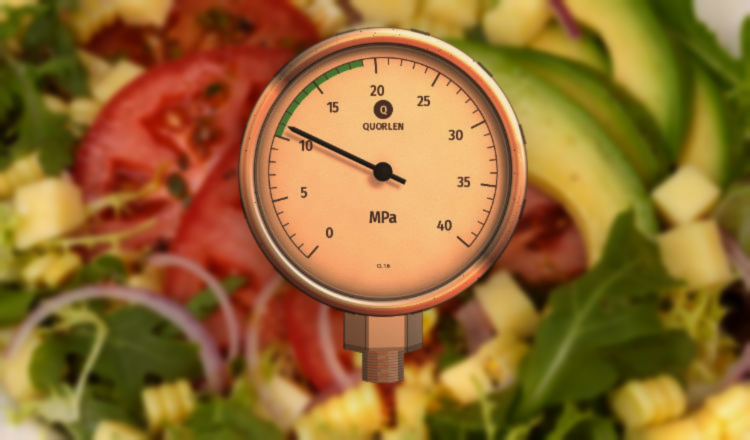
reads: 11
